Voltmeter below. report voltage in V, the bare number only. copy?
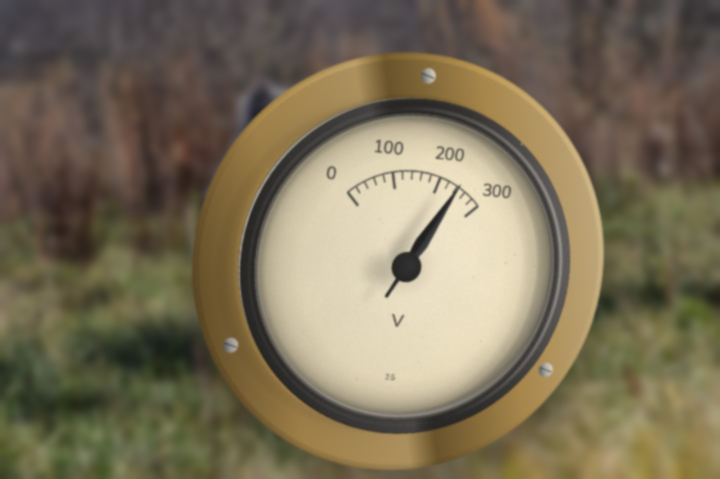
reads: 240
